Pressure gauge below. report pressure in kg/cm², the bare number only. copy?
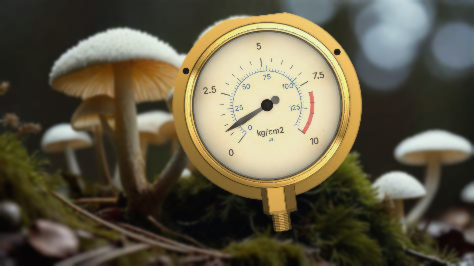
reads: 0.75
